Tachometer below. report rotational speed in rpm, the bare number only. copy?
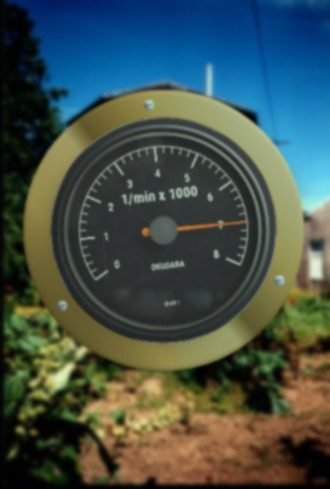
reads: 7000
